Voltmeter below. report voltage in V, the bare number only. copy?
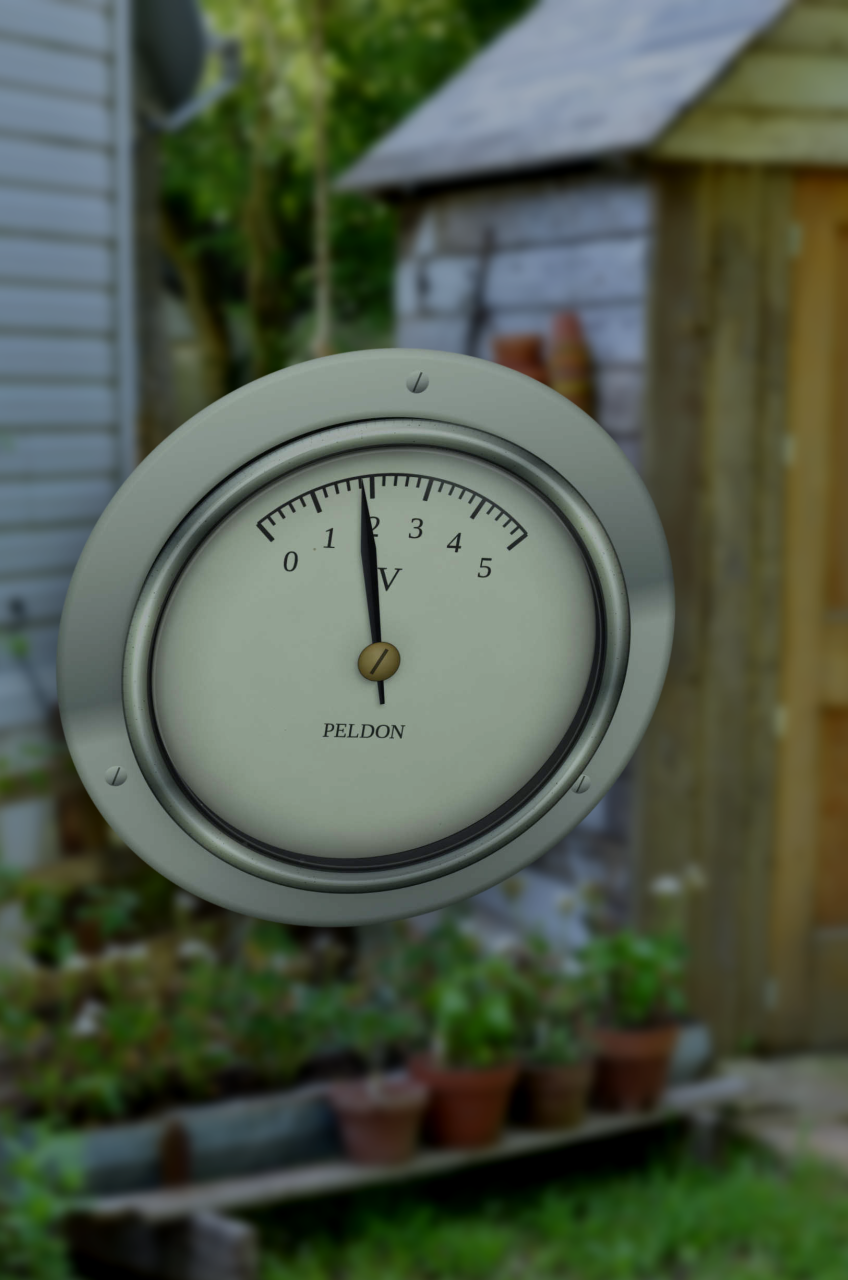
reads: 1.8
